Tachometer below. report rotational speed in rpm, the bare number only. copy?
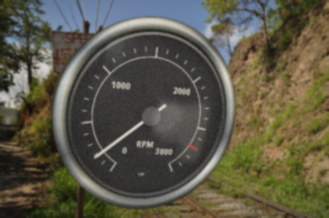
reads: 200
